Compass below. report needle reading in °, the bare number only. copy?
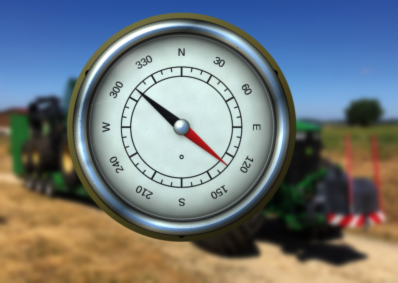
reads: 130
